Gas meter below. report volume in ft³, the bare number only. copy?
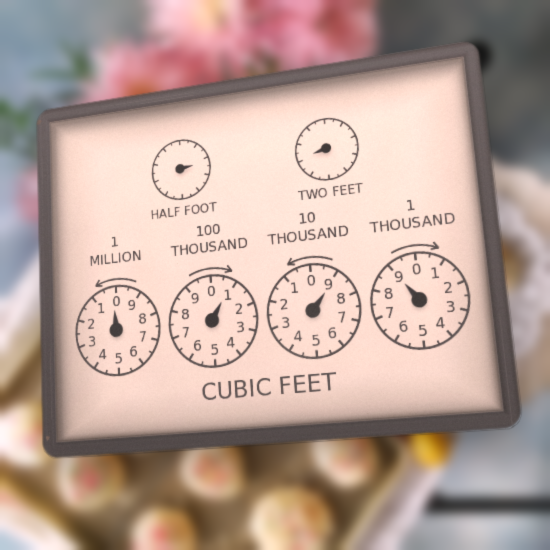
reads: 8900
